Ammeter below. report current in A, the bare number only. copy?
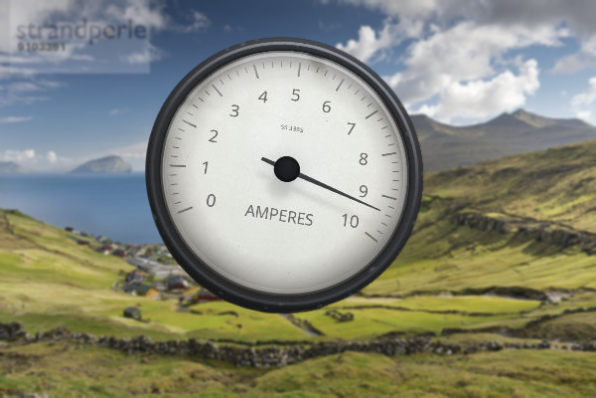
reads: 9.4
